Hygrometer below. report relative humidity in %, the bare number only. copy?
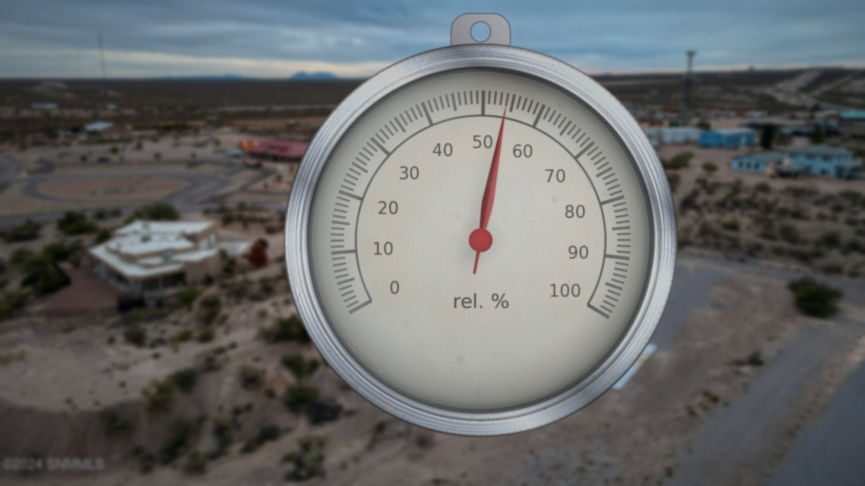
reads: 54
